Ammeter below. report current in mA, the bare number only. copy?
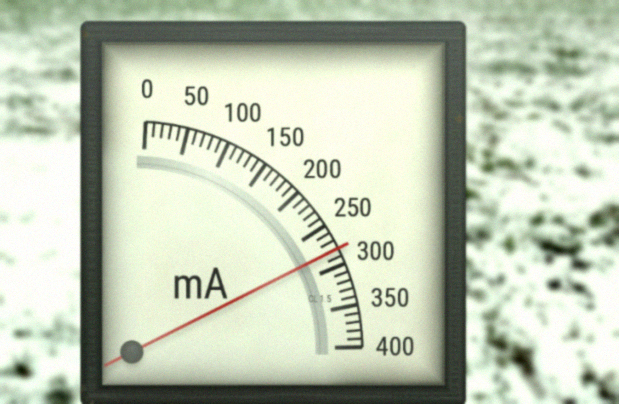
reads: 280
